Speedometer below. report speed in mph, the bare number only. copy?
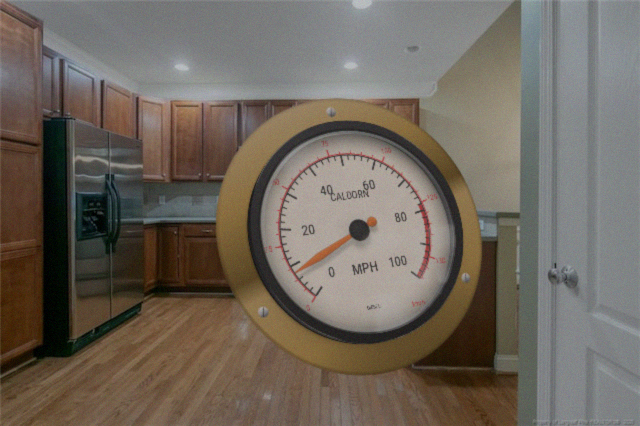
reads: 8
